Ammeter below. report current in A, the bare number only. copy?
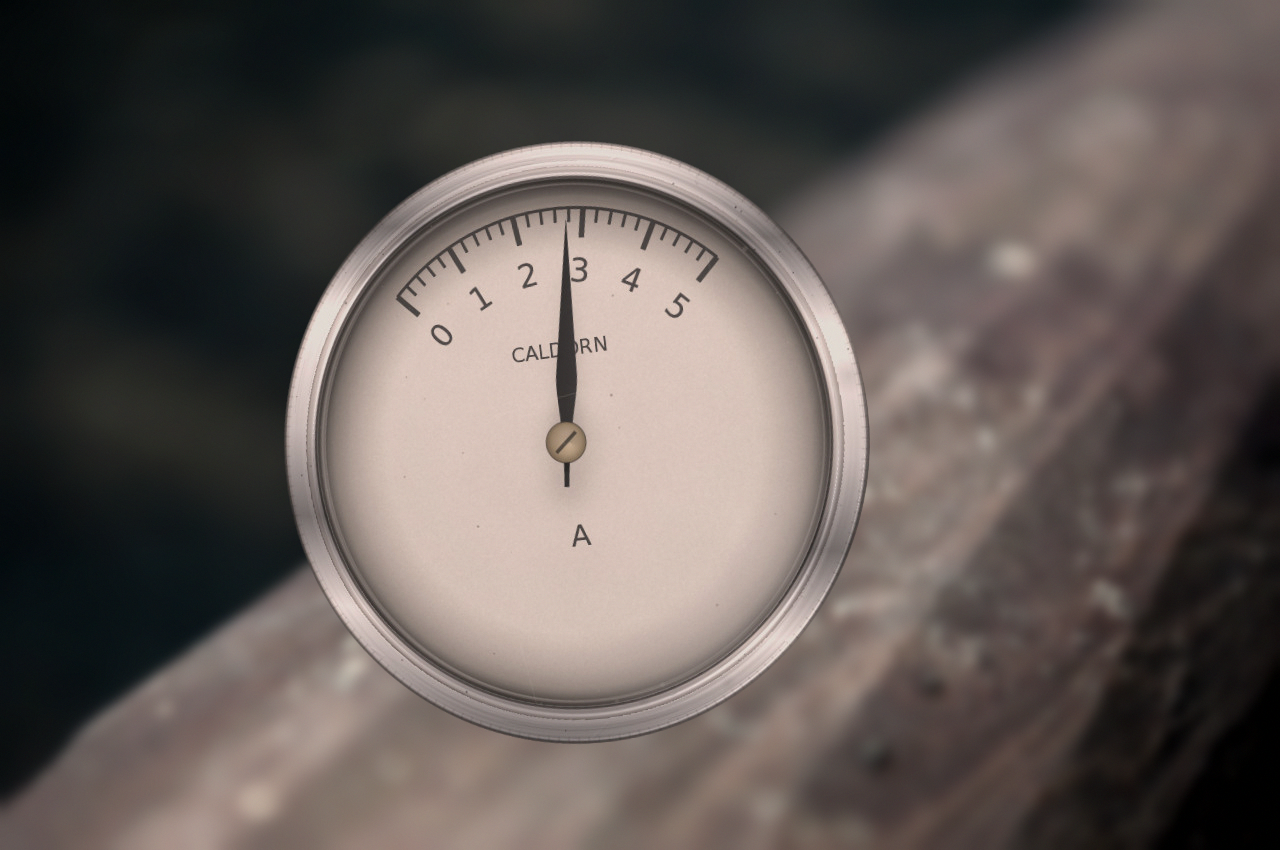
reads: 2.8
